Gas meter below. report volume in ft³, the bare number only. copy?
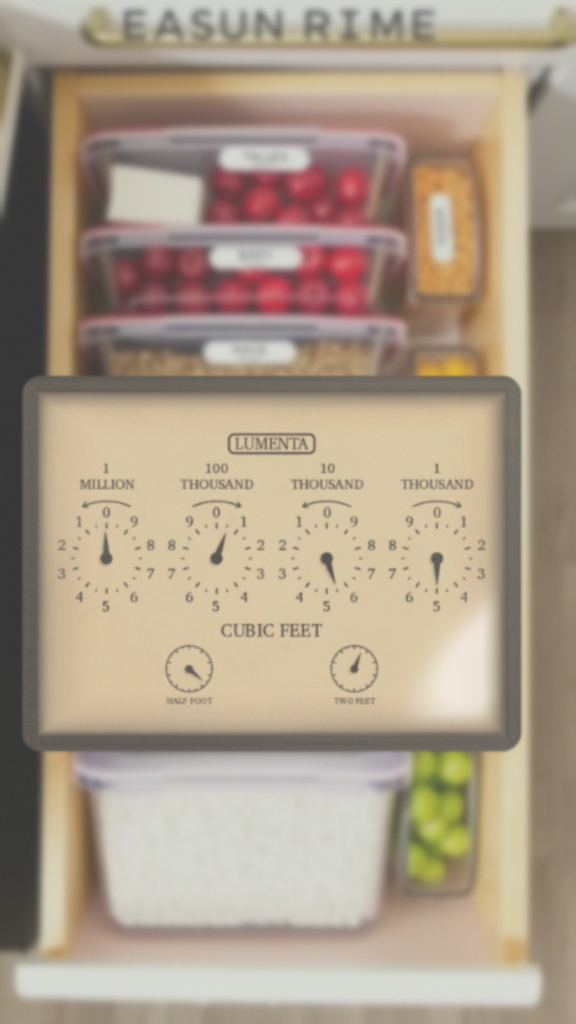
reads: 5500
